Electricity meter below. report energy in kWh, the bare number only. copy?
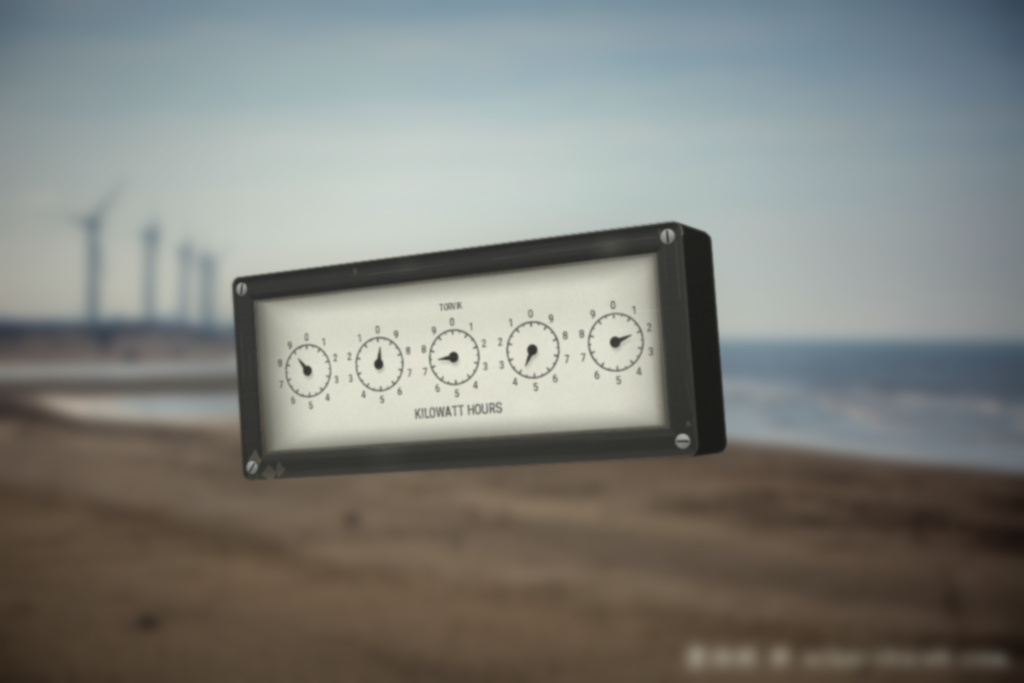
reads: 89742
